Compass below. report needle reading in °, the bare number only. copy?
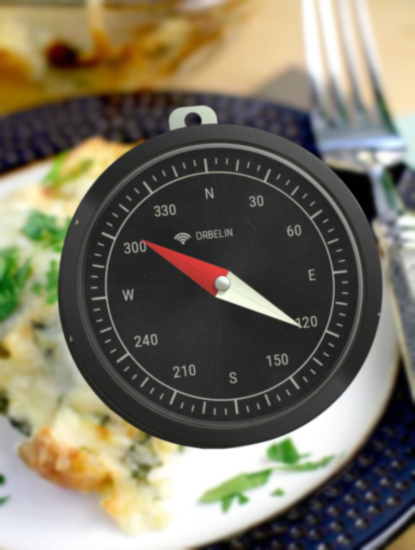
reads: 305
